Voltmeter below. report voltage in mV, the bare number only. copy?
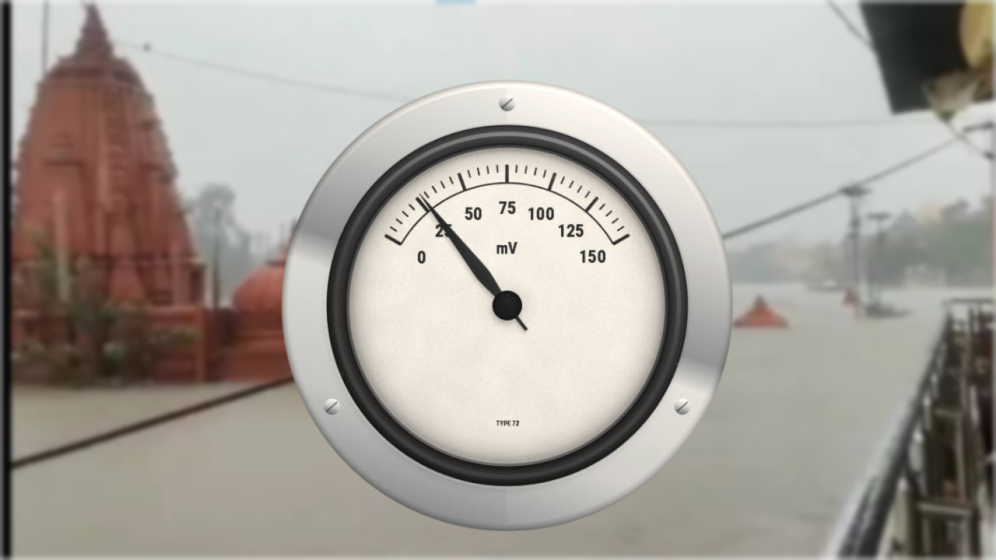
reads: 27.5
